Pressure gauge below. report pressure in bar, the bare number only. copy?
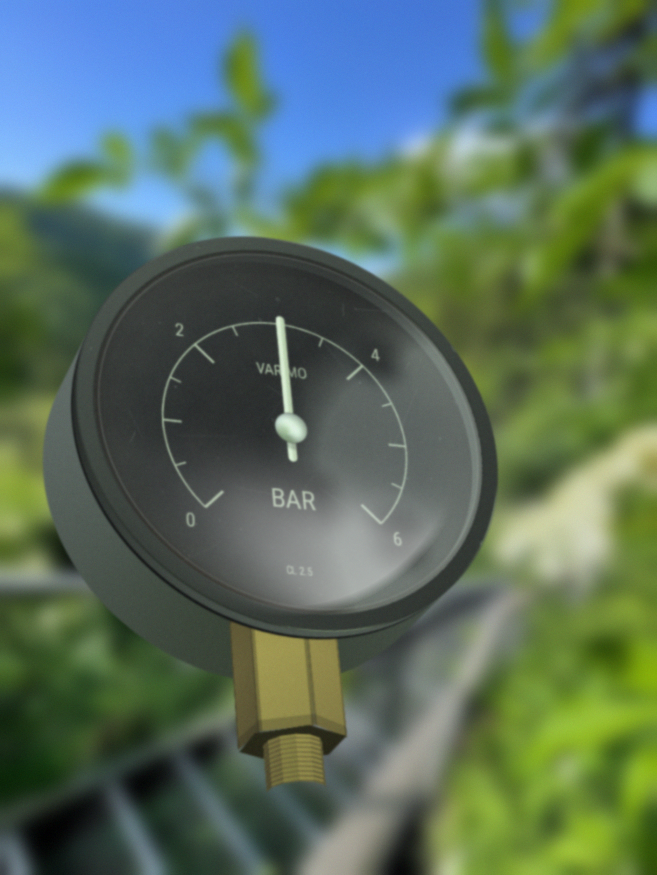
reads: 3
